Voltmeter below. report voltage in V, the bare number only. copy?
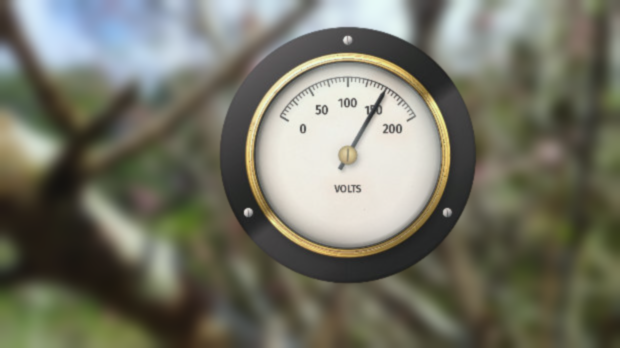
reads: 150
